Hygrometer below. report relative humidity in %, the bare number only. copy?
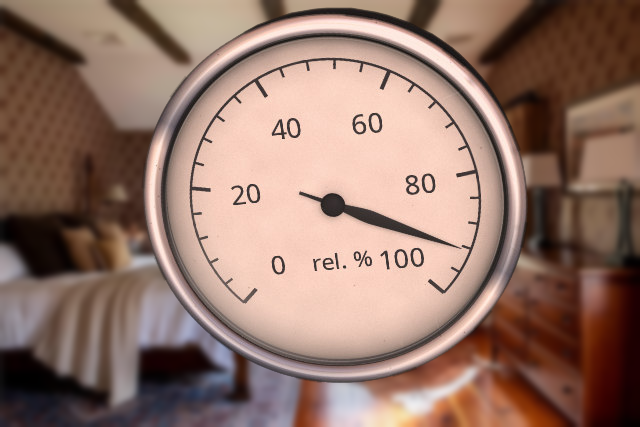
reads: 92
